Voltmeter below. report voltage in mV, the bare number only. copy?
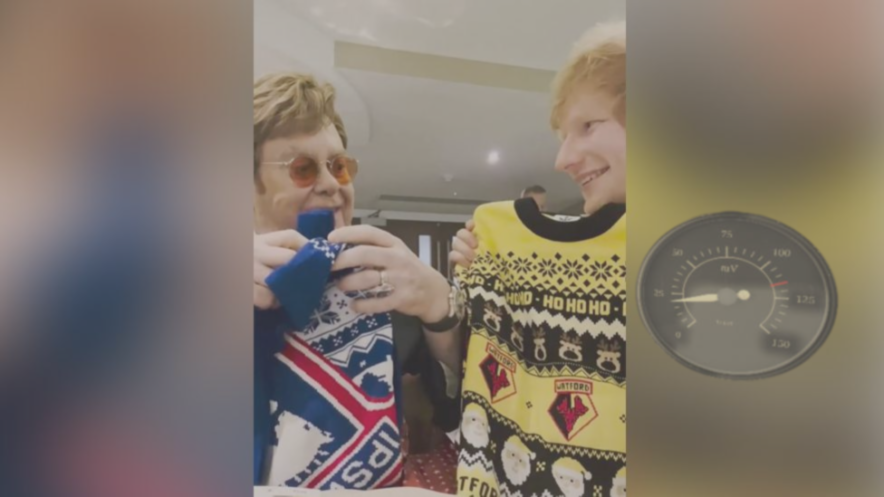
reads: 20
